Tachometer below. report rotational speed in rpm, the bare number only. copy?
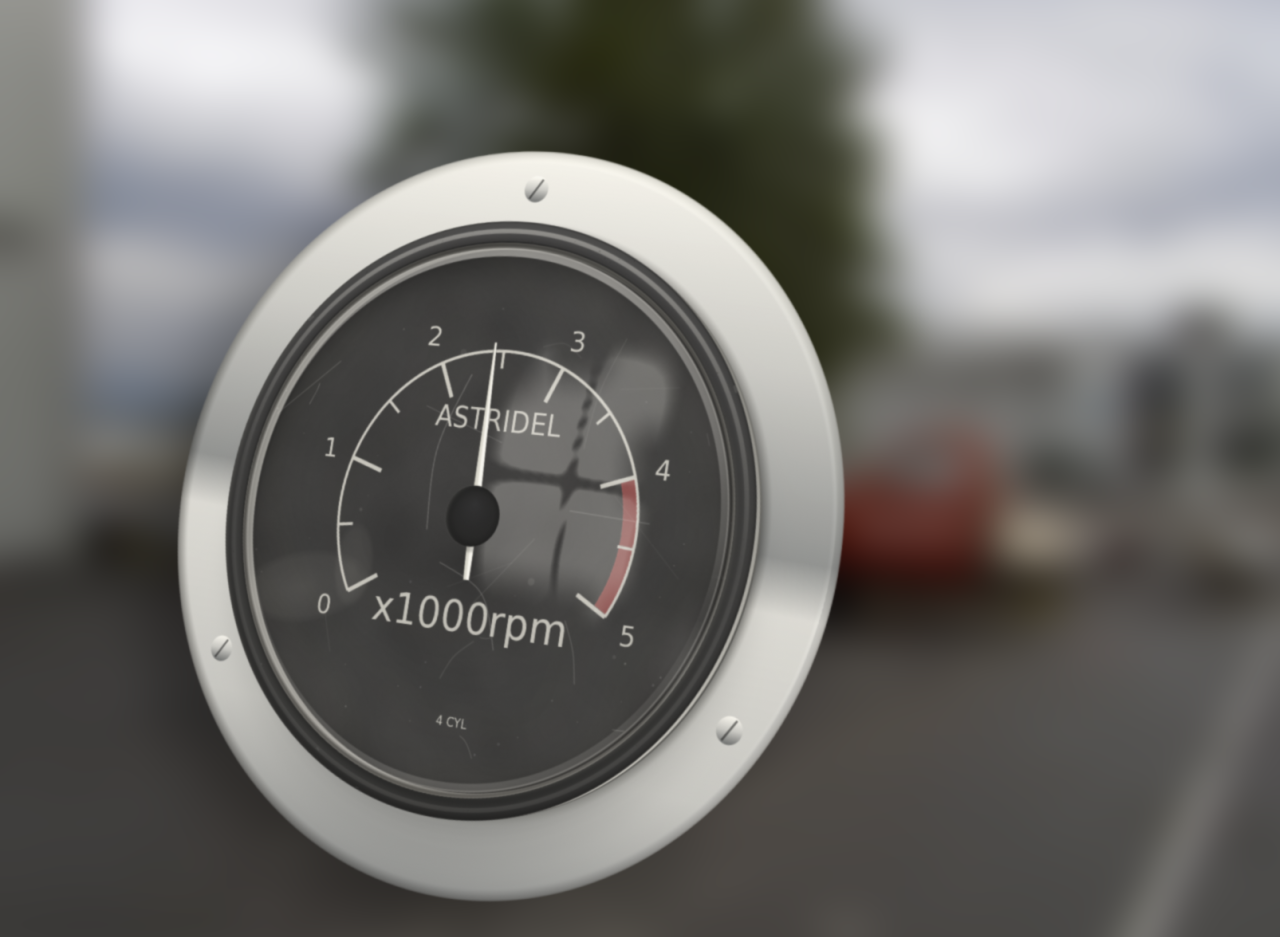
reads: 2500
